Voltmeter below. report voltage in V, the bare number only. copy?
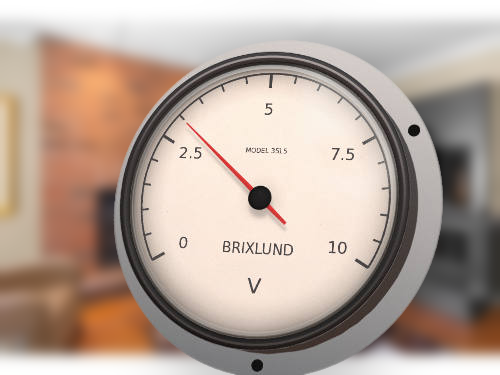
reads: 3
